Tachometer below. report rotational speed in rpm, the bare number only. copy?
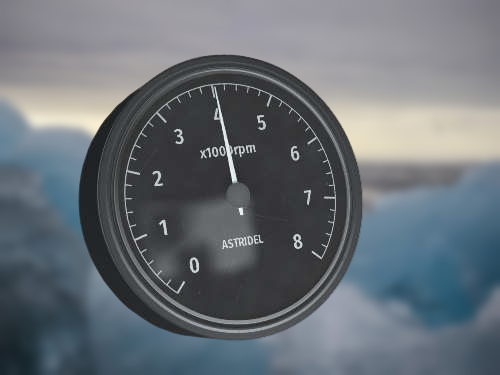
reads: 4000
